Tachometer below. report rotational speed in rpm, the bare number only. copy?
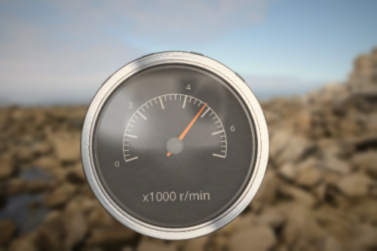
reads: 4800
